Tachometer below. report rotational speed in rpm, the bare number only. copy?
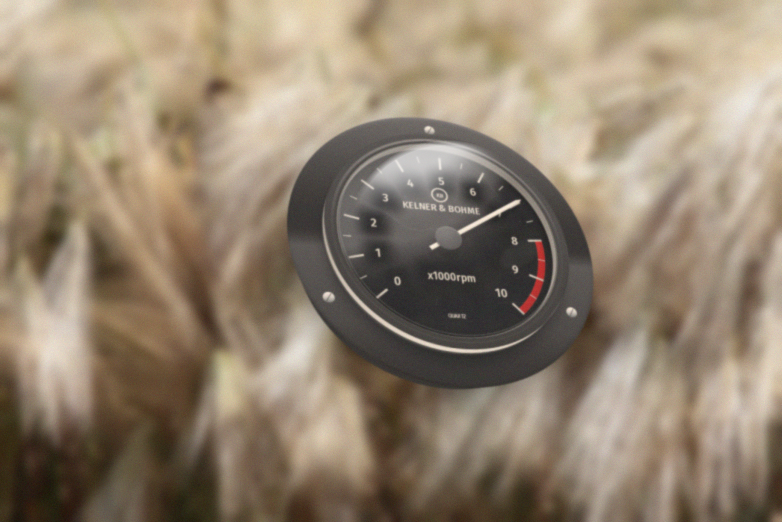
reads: 7000
